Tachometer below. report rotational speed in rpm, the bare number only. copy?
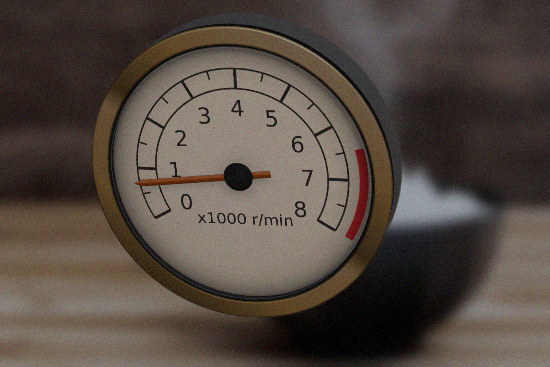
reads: 750
